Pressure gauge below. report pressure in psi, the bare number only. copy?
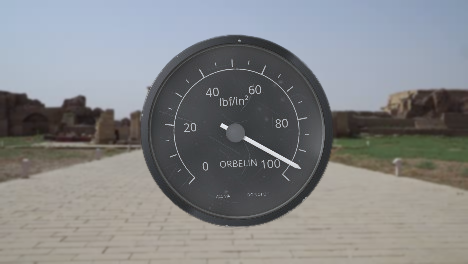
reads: 95
